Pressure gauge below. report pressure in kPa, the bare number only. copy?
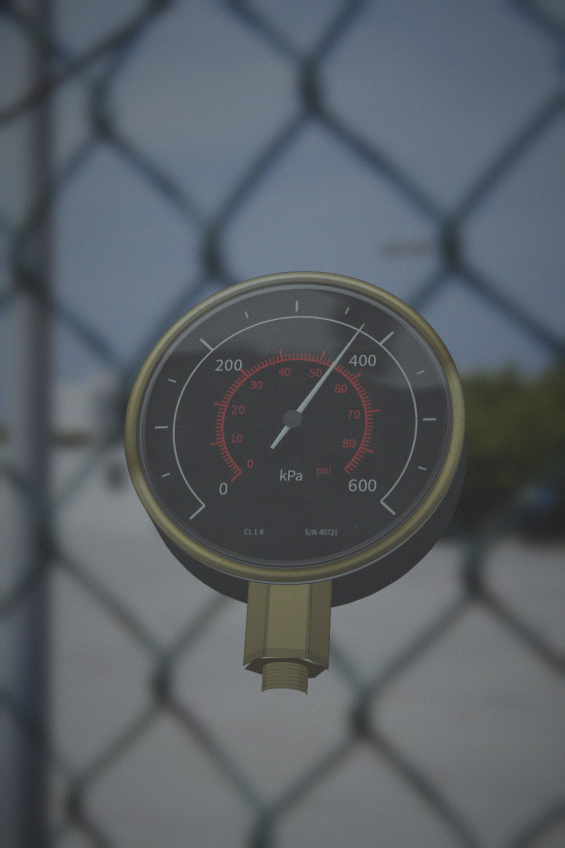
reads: 375
